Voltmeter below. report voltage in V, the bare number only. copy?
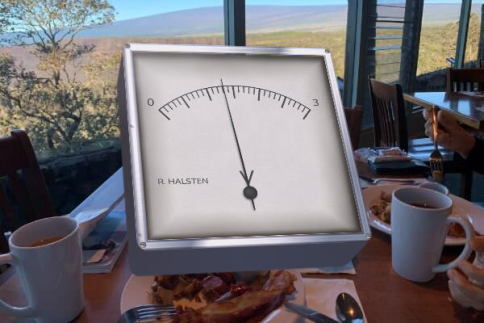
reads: 1.3
